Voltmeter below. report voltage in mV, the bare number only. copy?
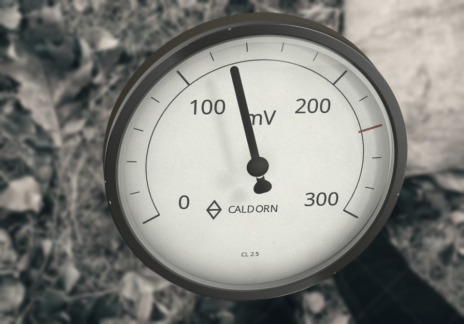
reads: 130
